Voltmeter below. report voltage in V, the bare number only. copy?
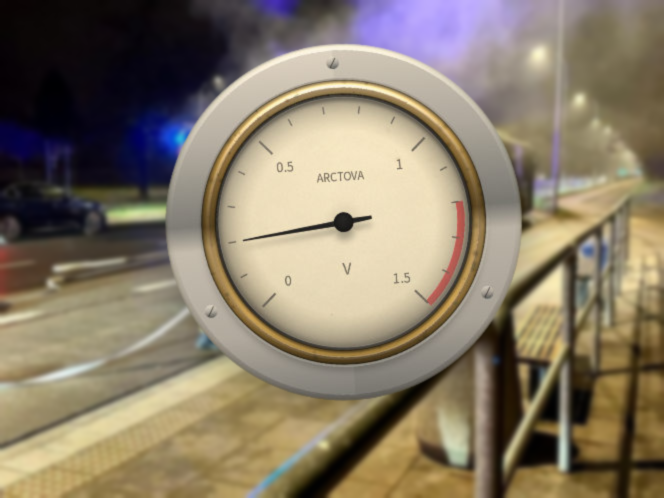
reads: 0.2
